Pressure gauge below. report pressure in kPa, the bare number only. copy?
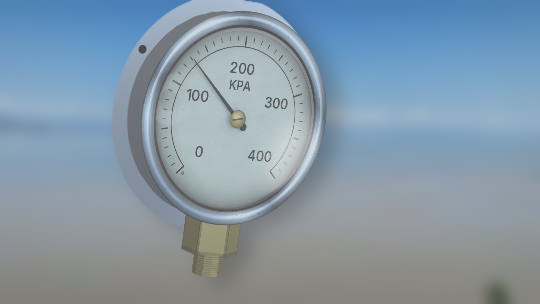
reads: 130
